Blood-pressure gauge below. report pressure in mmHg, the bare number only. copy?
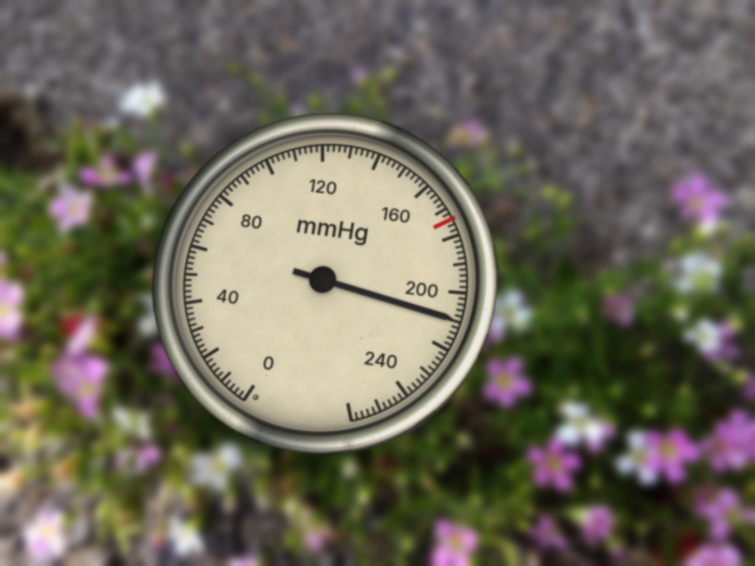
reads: 210
